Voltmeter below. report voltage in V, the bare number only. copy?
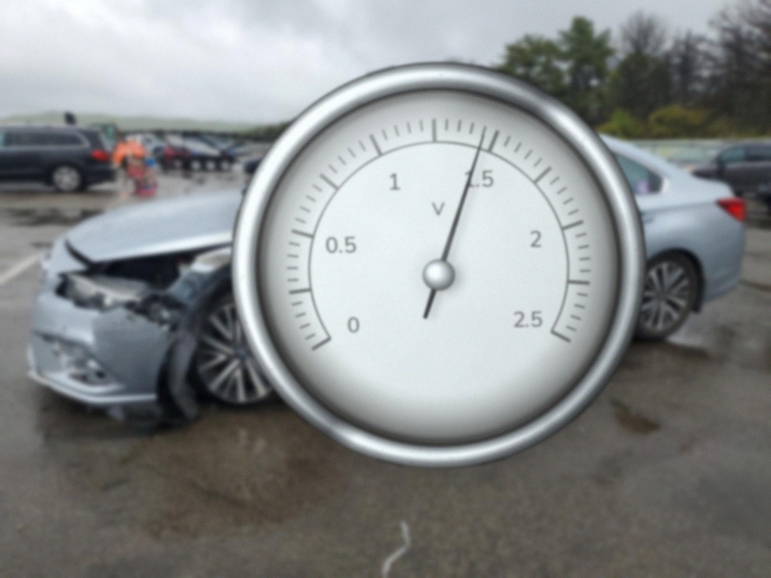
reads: 1.45
